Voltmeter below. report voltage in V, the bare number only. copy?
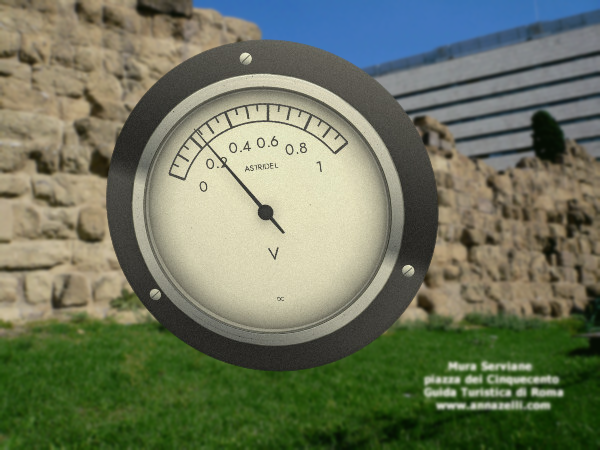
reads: 0.25
